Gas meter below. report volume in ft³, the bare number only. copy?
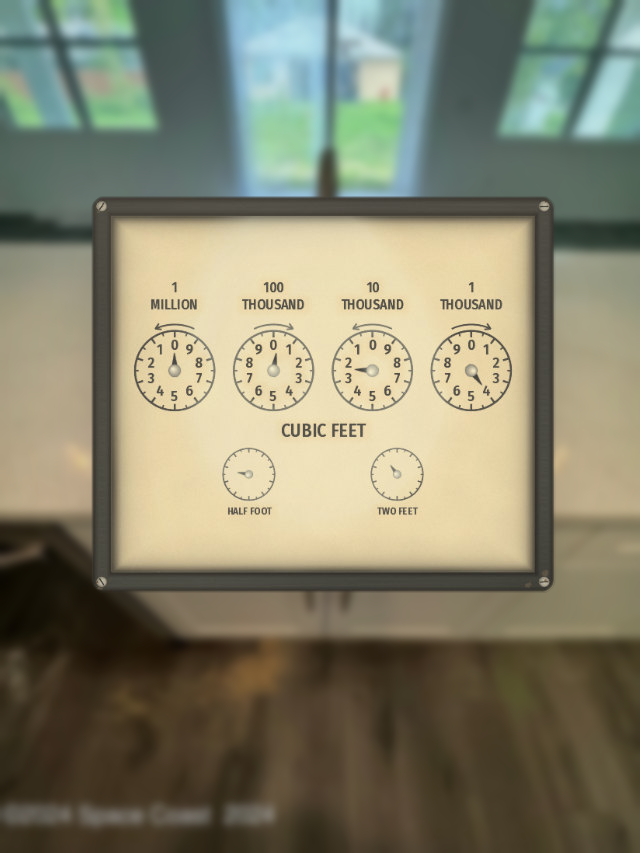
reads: 2400
